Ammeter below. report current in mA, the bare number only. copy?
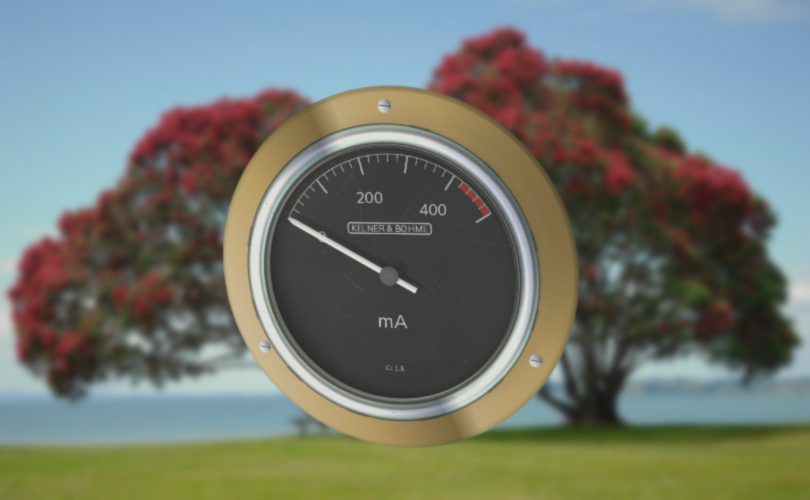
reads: 0
